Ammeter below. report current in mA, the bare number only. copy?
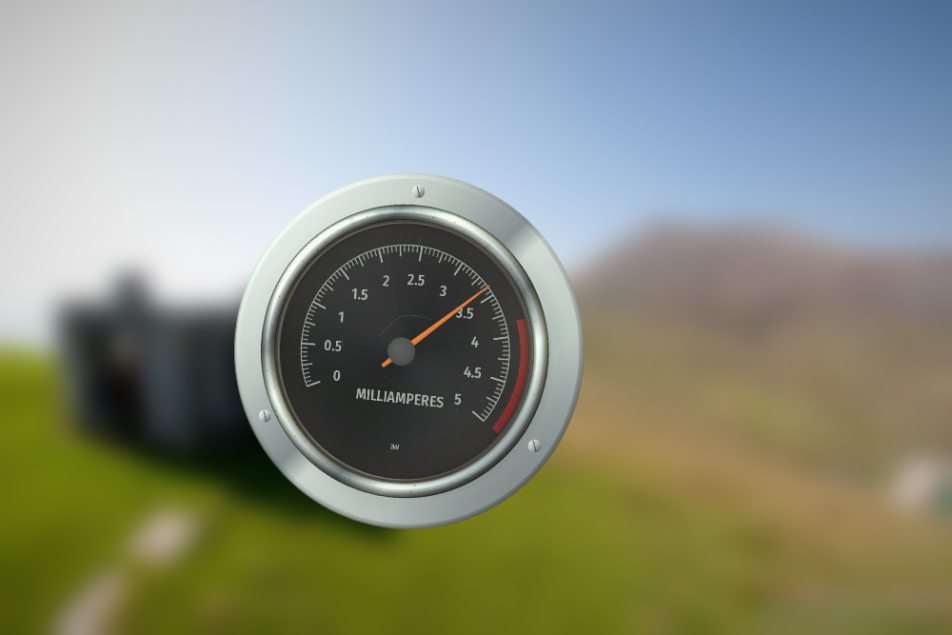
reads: 3.4
